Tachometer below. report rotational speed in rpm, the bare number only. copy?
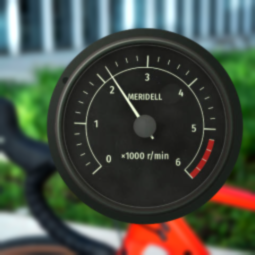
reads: 2200
